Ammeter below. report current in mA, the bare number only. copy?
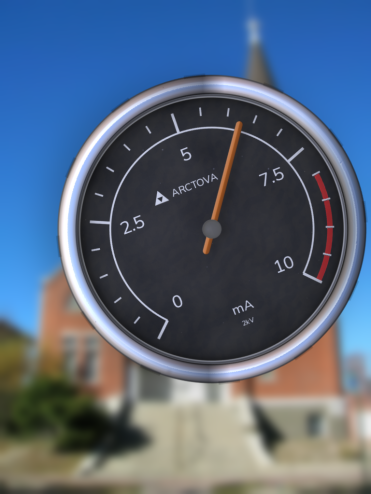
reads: 6.25
